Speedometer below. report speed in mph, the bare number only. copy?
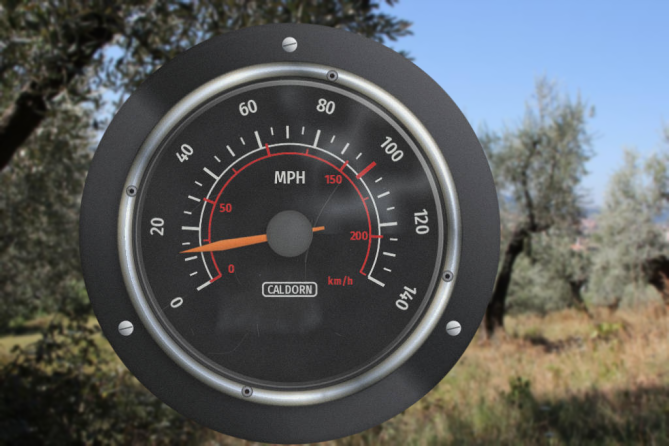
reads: 12.5
